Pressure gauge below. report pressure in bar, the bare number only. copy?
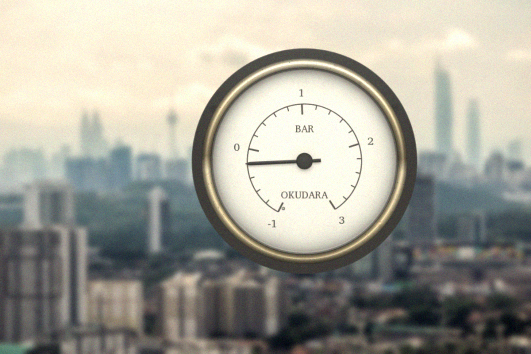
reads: -0.2
